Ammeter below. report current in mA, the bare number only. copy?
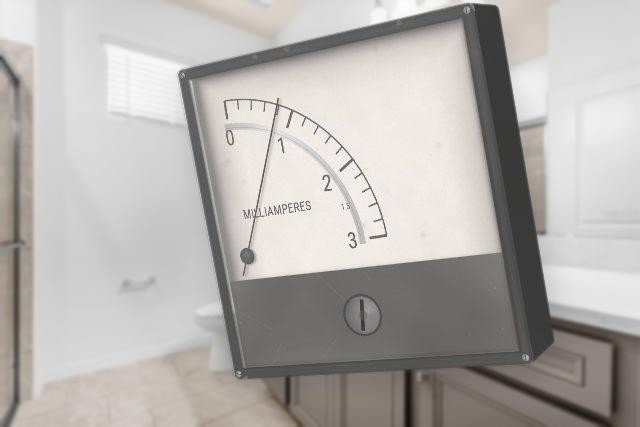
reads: 0.8
